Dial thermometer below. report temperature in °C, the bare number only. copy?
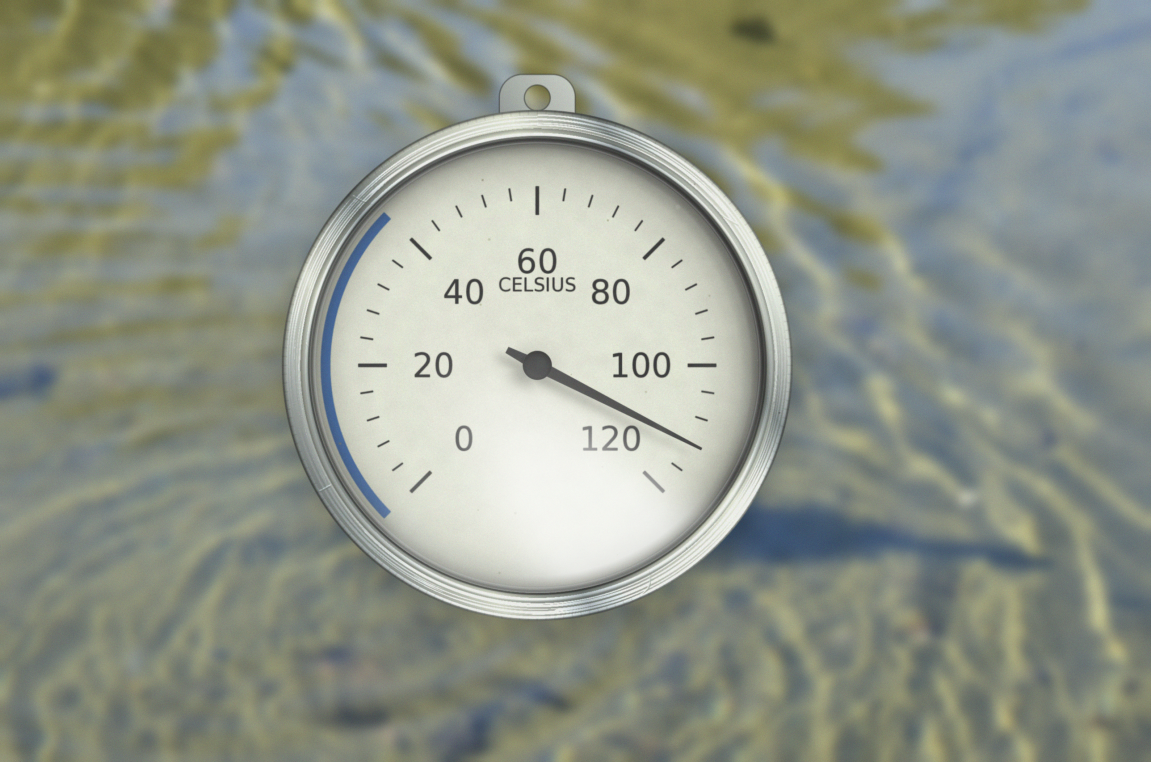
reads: 112
